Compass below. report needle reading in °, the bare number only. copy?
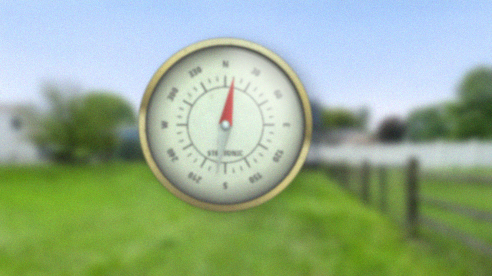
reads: 10
